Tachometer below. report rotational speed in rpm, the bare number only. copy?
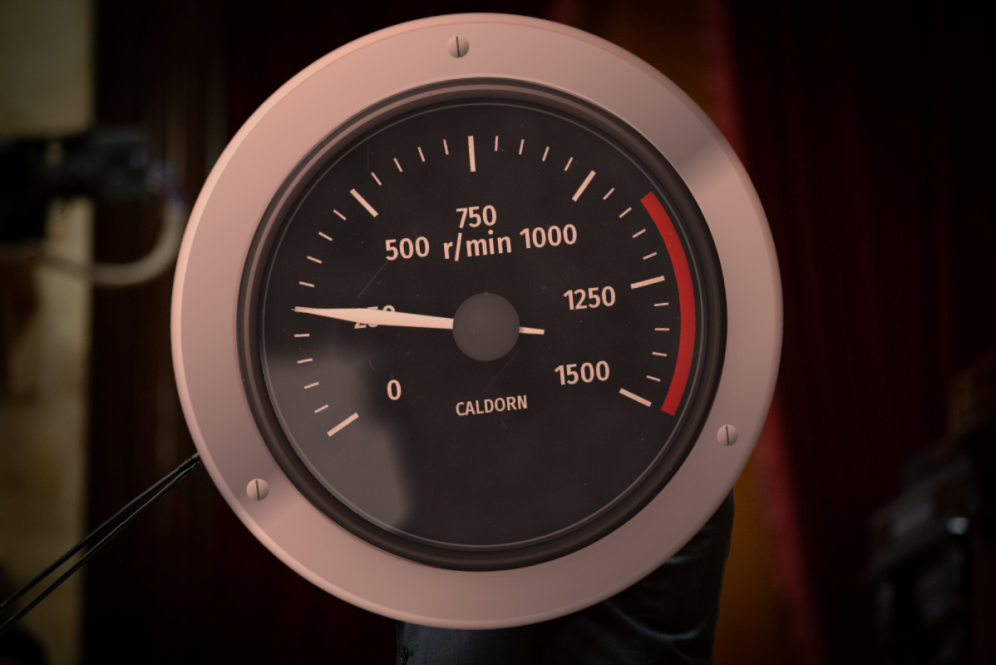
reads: 250
